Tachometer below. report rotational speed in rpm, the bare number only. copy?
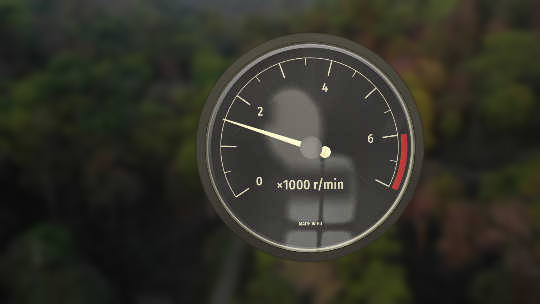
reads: 1500
